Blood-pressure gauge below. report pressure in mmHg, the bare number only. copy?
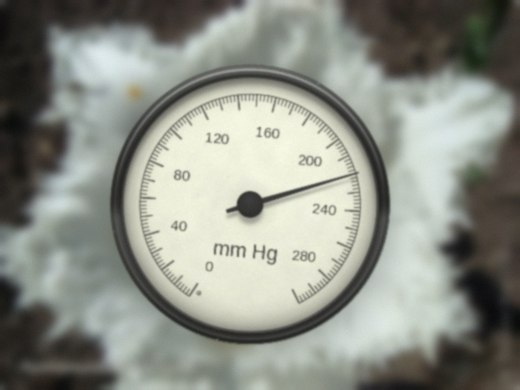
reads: 220
